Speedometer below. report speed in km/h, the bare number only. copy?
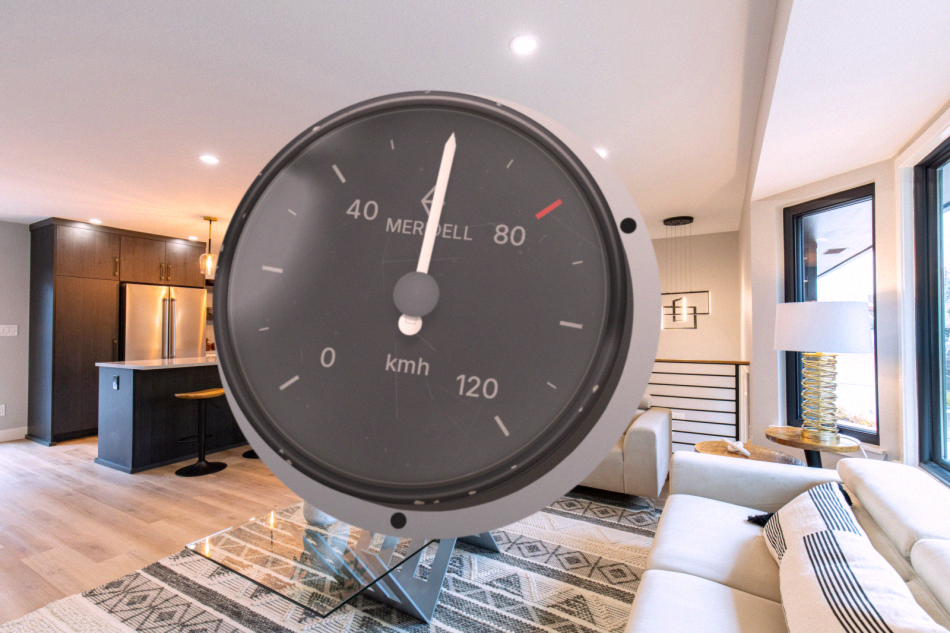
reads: 60
